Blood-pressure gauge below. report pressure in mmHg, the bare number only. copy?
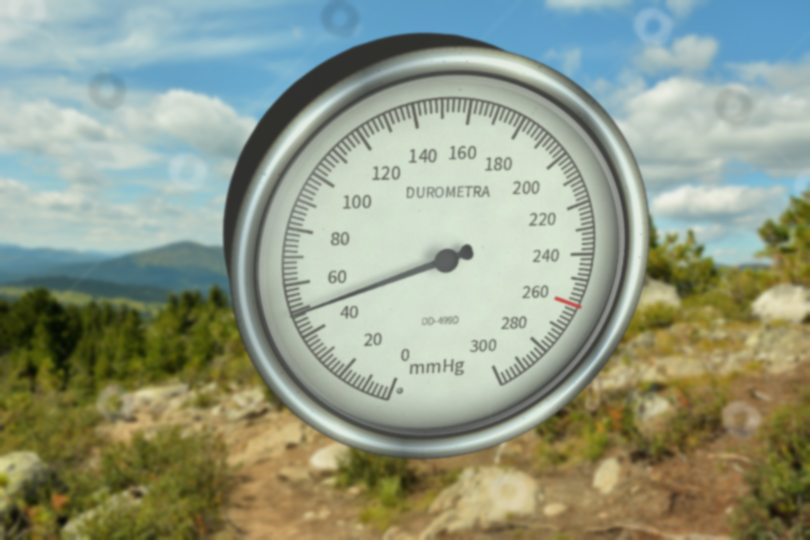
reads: 50
